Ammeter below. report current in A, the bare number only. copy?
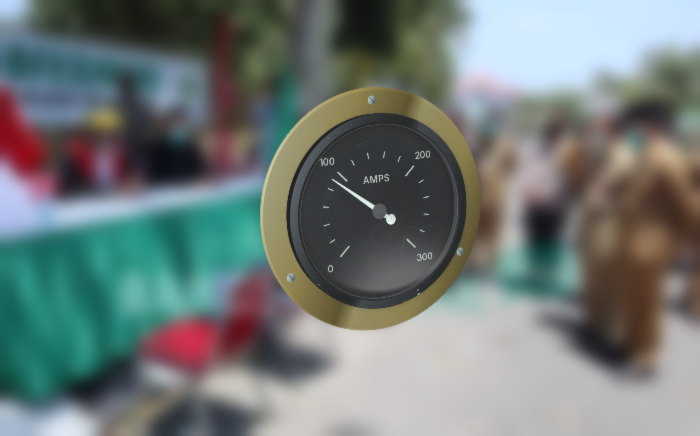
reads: 90
